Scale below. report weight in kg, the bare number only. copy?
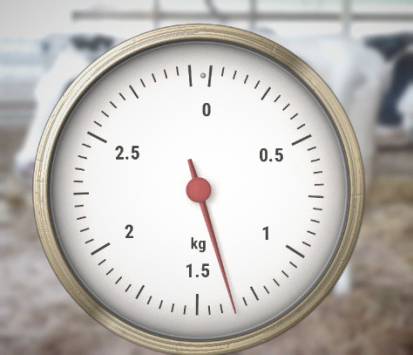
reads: 1.35
